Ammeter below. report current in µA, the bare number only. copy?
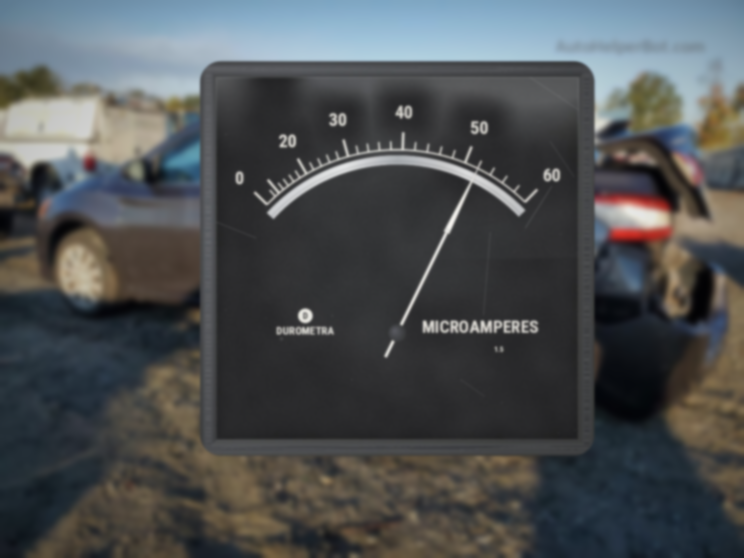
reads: 52
